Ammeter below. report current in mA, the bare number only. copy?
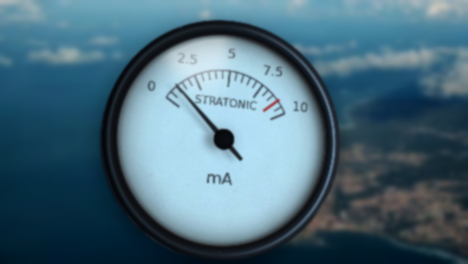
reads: 1
